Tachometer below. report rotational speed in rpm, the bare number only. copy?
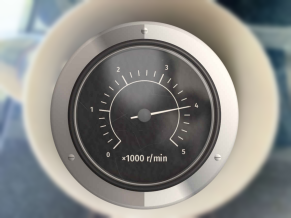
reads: 4000
